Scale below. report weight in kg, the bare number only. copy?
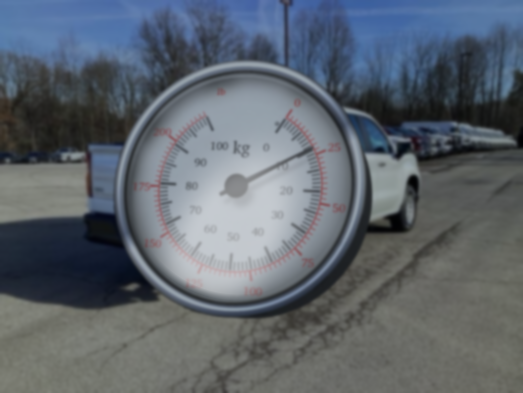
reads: 10
